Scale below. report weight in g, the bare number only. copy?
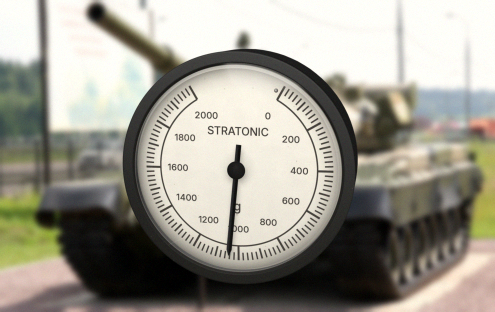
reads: 1040
